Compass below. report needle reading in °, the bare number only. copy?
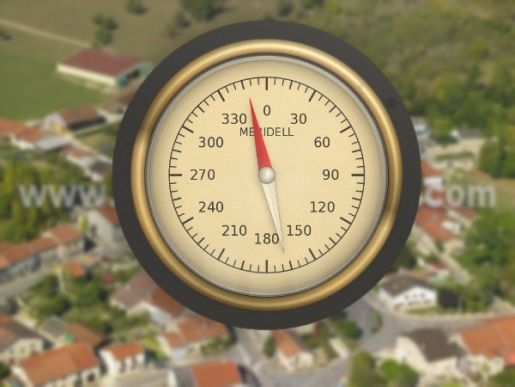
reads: 347.5
